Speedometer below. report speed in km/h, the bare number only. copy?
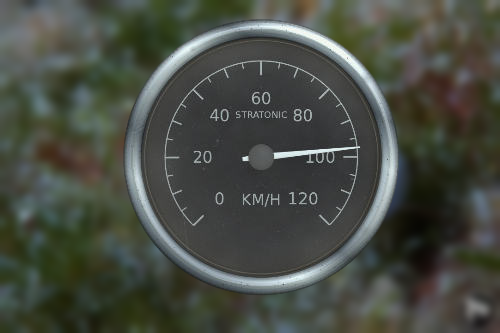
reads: 97.5
